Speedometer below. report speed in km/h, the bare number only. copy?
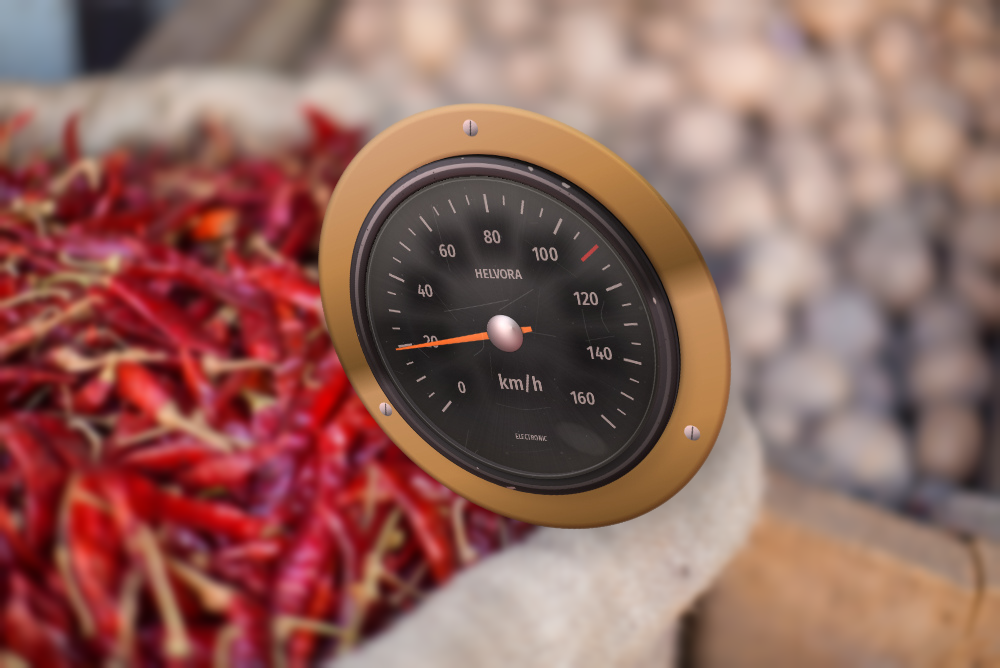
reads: 20
